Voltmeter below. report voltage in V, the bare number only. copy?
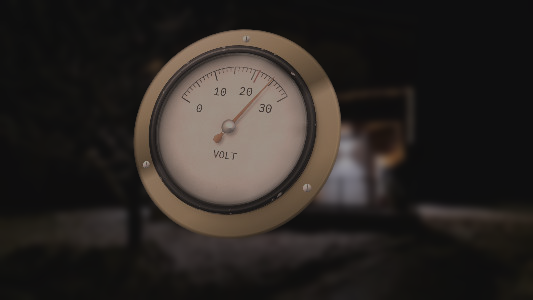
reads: 25
